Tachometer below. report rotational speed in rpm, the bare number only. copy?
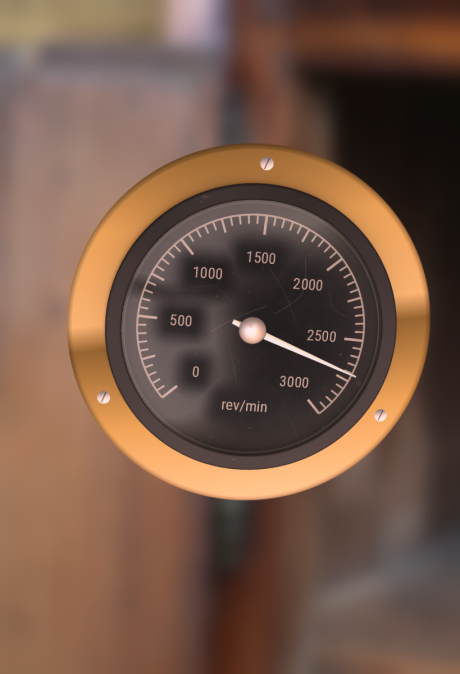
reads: 2700
